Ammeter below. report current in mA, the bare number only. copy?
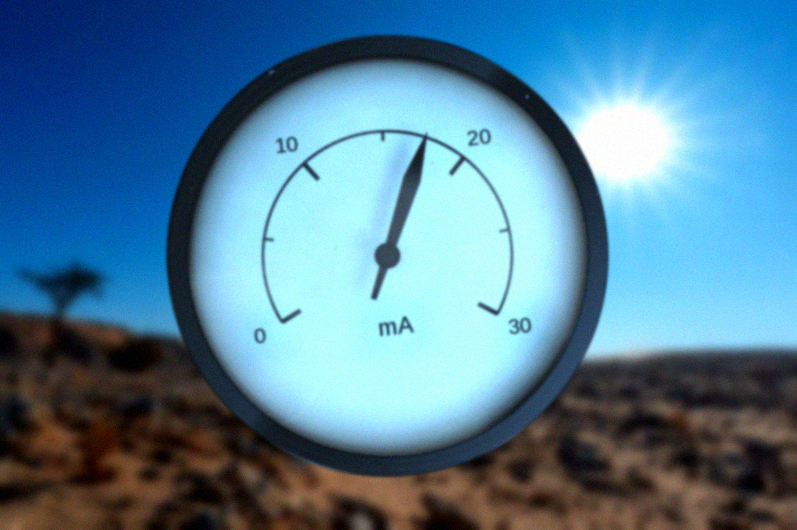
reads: 17.5
